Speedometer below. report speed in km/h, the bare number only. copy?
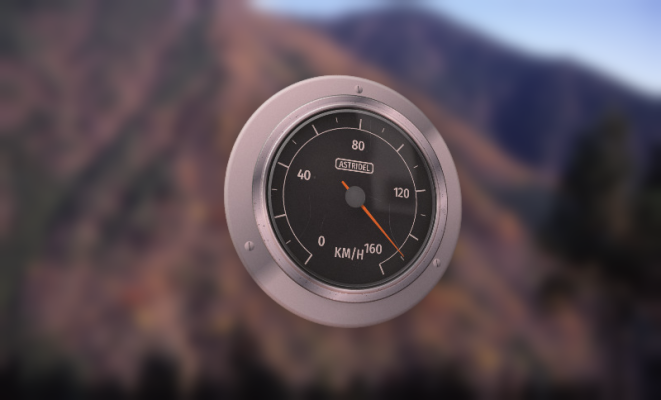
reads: 150
